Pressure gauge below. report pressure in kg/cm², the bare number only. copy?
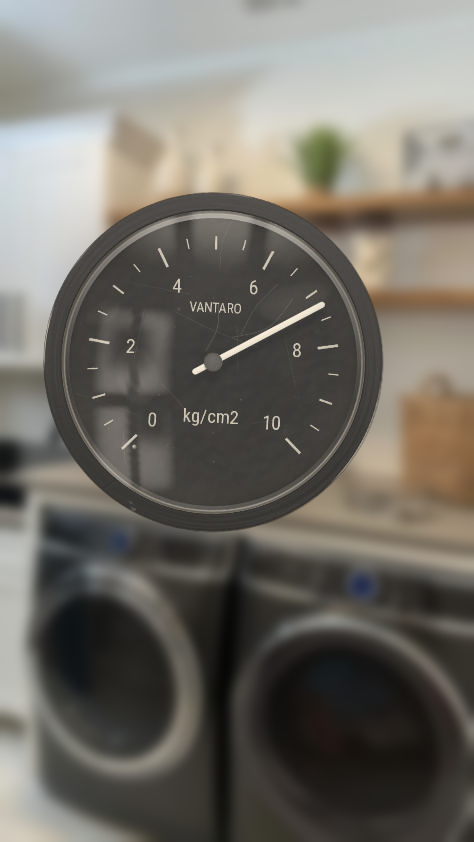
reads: 7.25
